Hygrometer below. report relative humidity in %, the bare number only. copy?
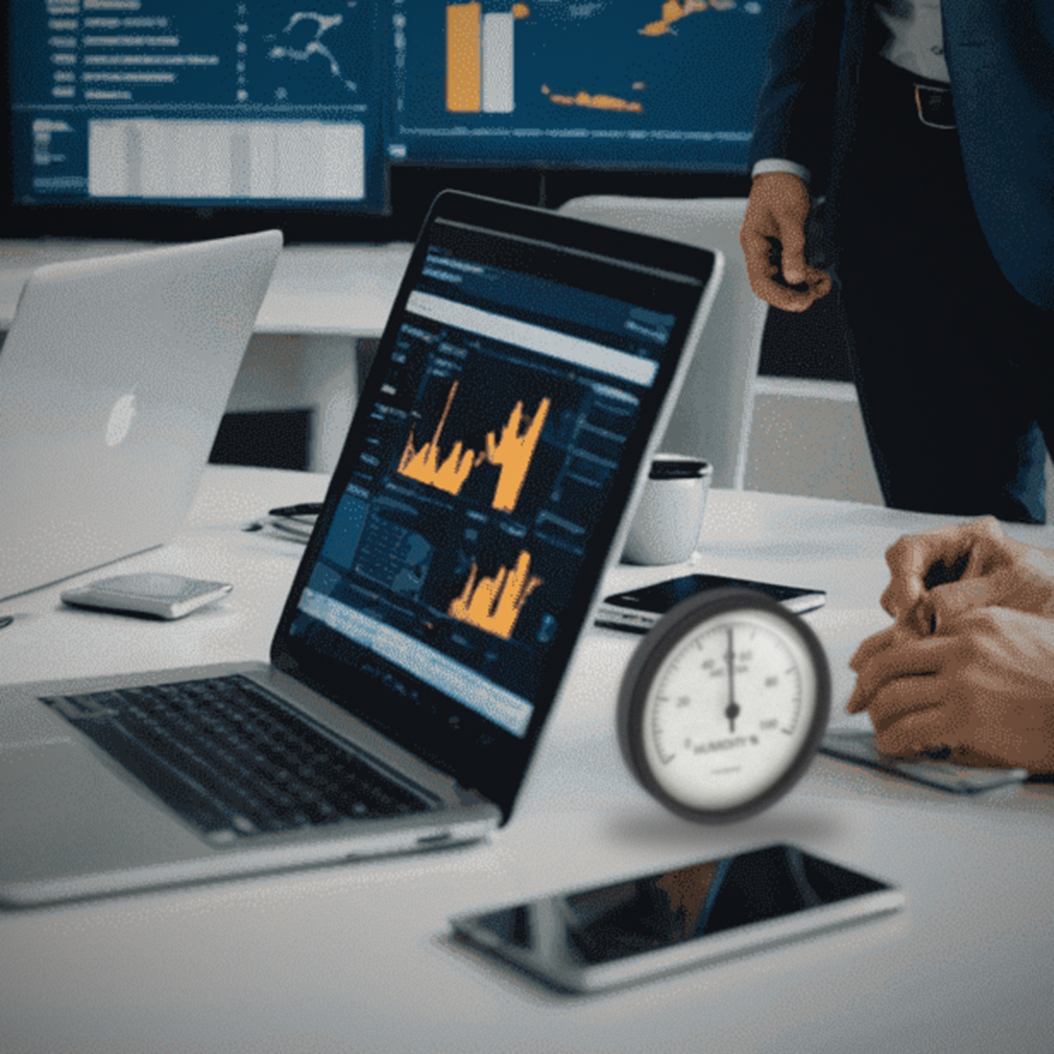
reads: 50
